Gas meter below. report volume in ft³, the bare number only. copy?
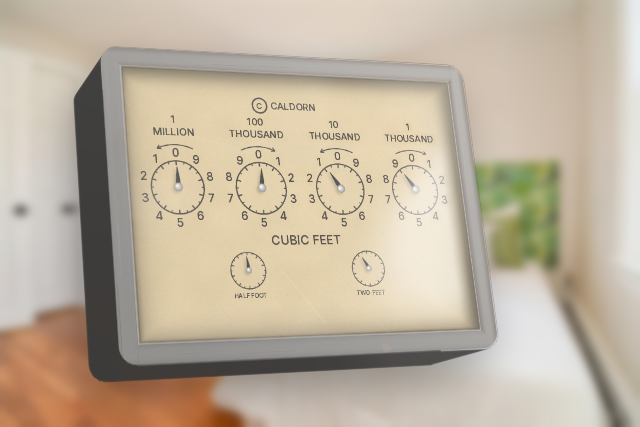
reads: 900
